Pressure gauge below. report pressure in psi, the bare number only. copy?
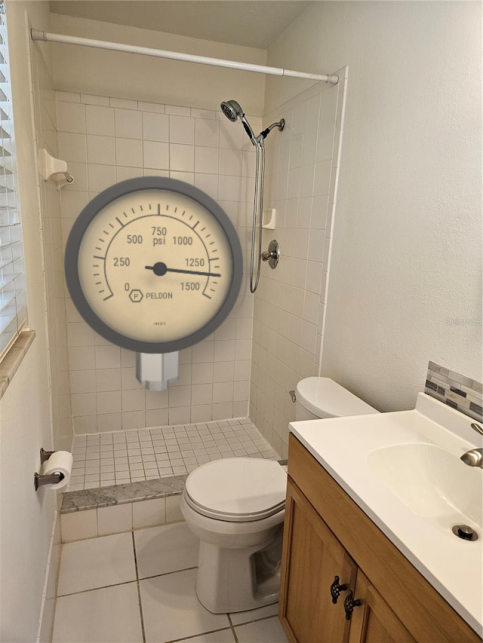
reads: 1350
